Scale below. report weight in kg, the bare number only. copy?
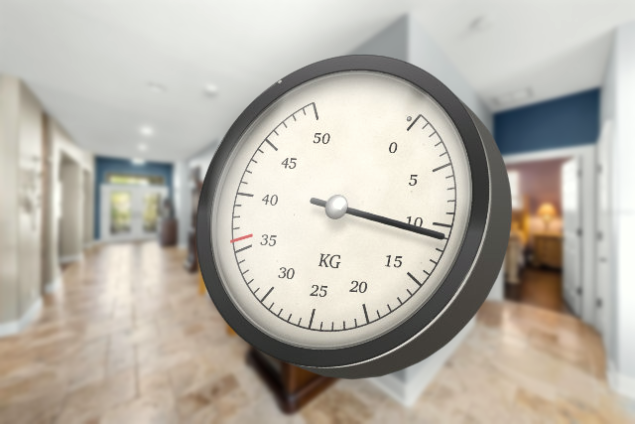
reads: 11
